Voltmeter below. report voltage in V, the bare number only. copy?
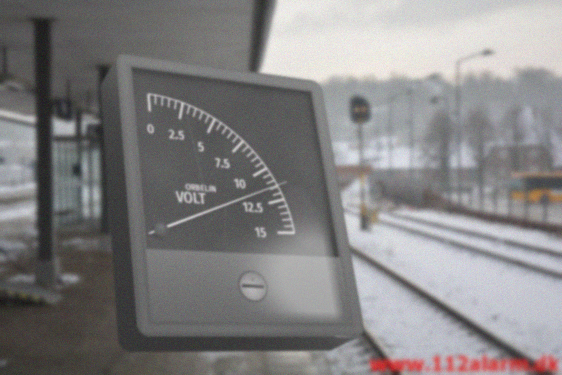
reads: 11.5
